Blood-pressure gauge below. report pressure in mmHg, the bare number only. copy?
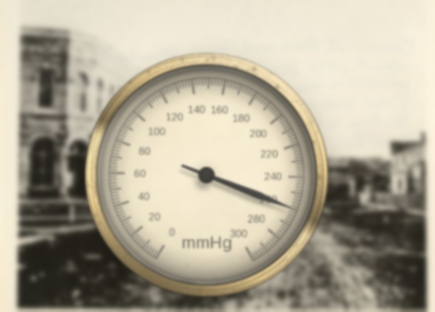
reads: 260
